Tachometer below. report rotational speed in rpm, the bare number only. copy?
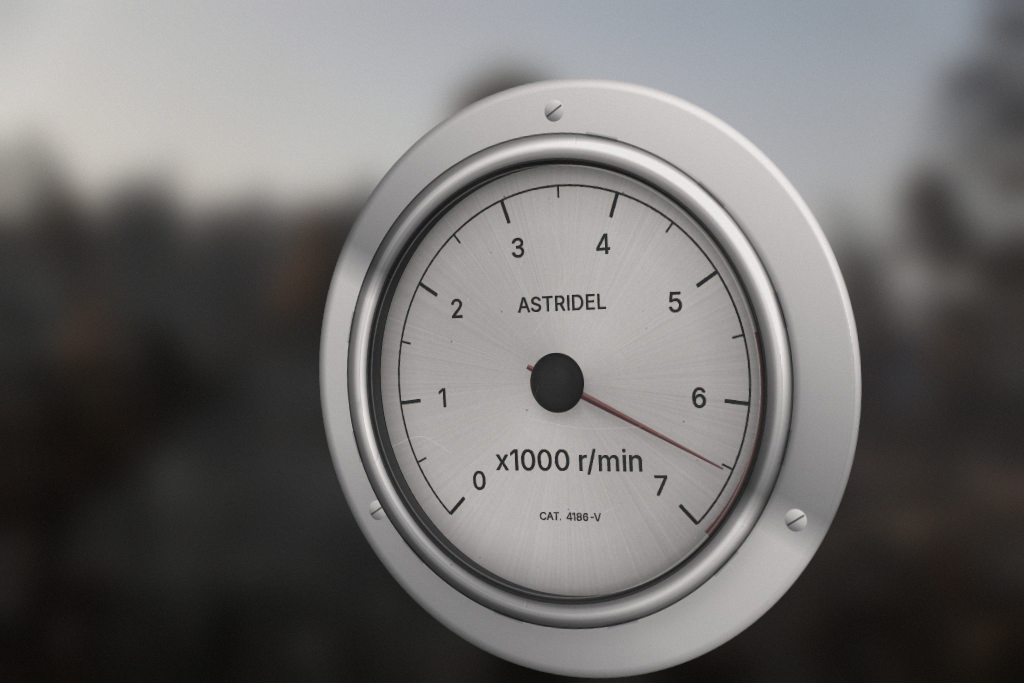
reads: 6500
